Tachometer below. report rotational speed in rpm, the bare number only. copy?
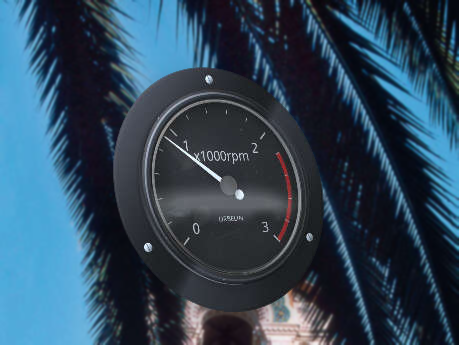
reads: 900
